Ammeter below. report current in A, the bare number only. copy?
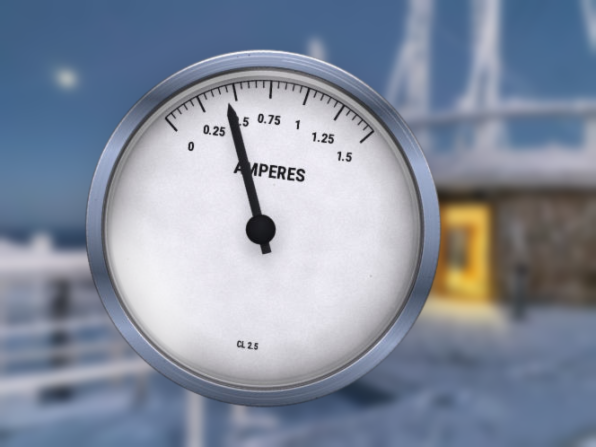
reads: 0.45
